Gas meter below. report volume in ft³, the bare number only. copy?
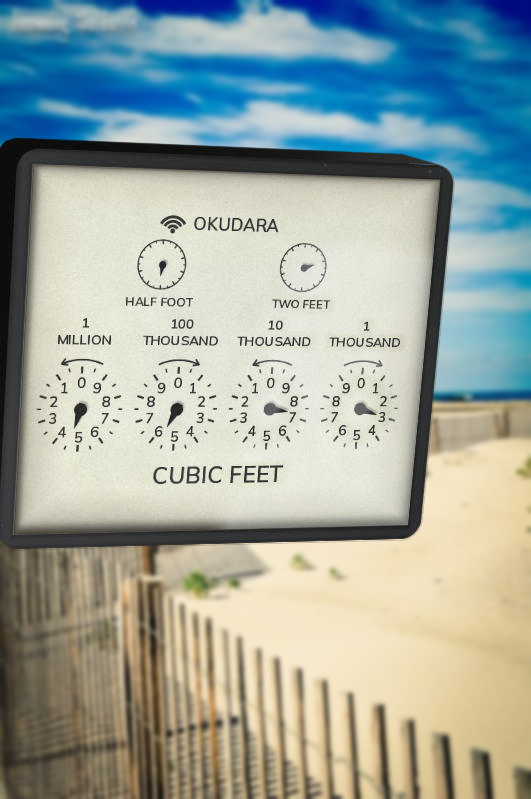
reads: 457300
